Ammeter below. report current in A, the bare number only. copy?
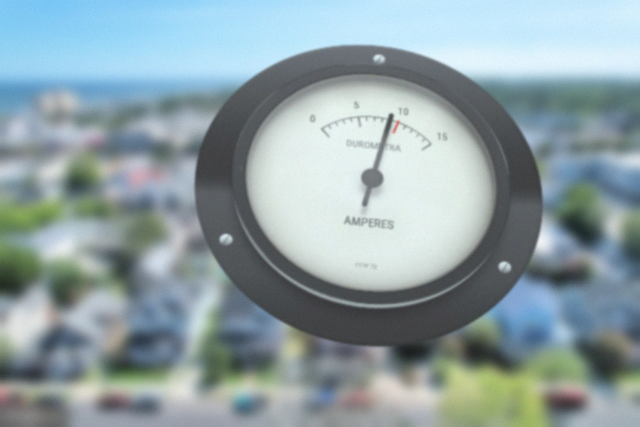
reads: 9
